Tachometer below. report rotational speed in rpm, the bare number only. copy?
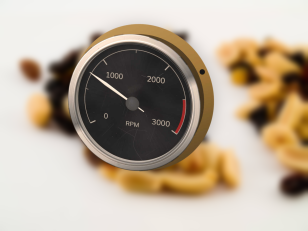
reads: 750
